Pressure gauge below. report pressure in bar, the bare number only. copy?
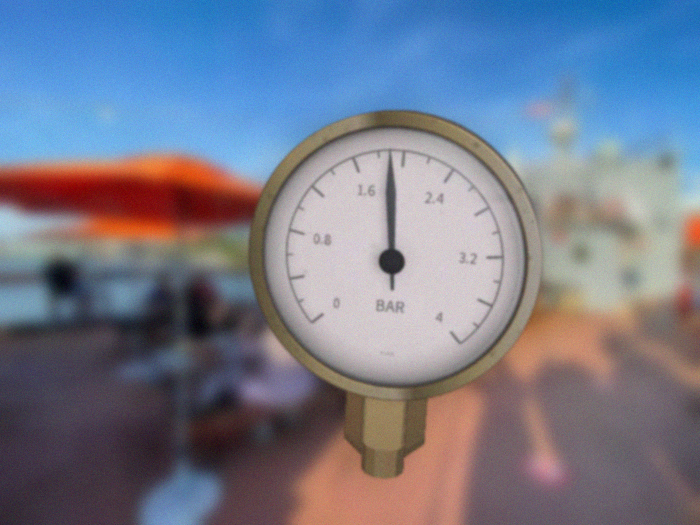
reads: 1.9
